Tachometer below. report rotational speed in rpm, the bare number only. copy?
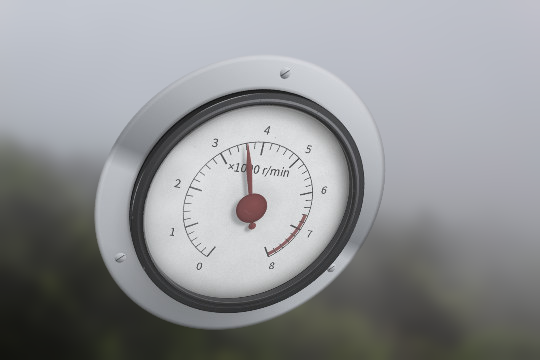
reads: 3600
